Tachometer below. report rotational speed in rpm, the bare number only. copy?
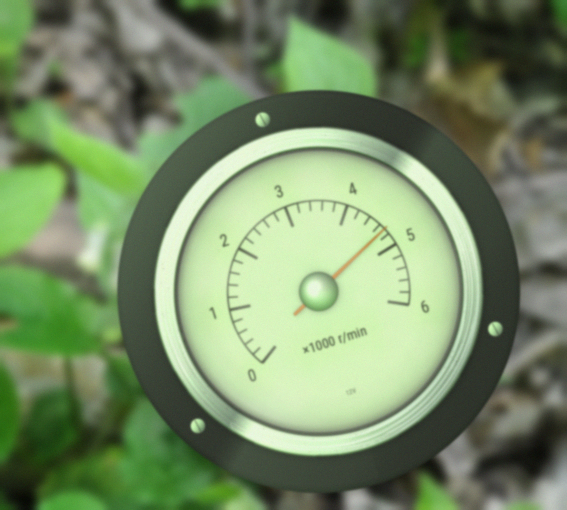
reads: 4700
